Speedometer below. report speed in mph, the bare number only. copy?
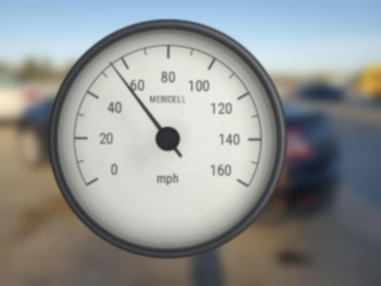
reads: 55
